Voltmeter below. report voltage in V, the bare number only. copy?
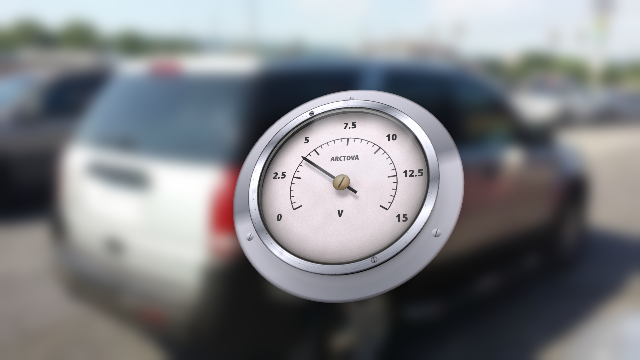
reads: 4
